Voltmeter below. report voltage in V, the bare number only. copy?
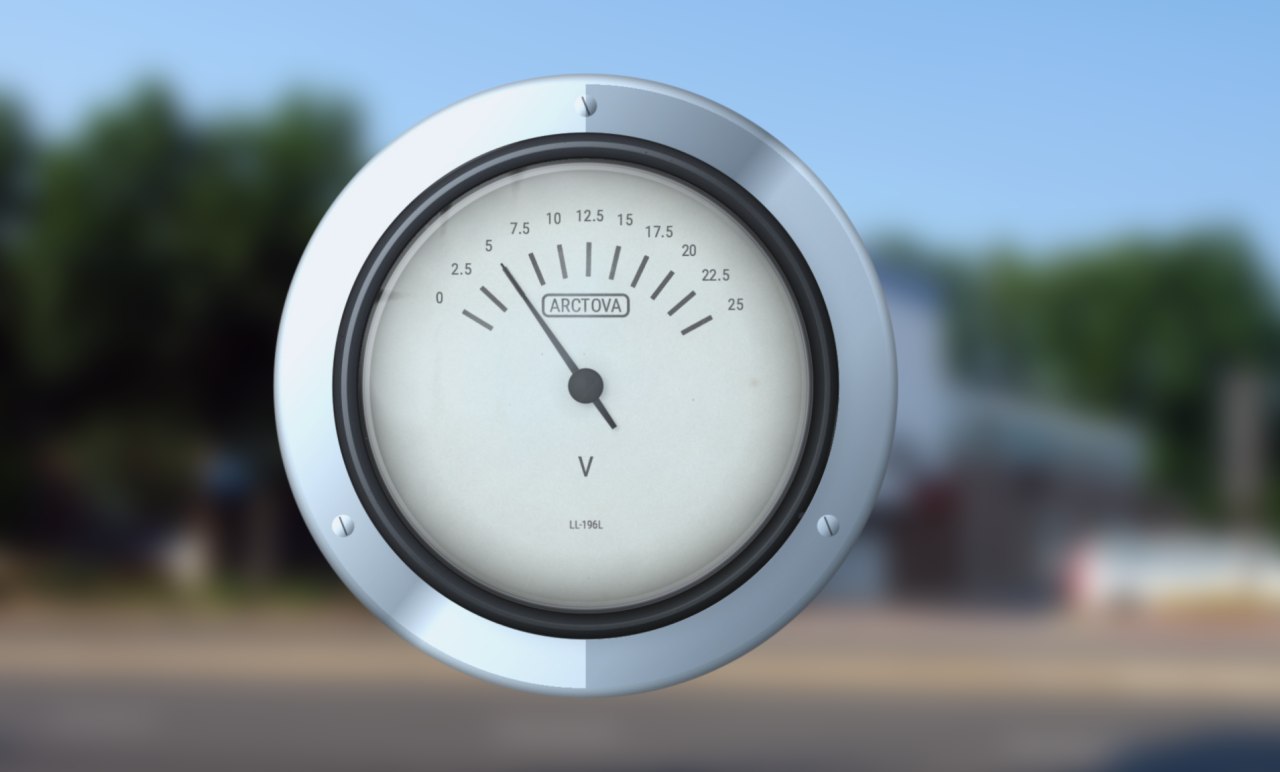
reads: 5
